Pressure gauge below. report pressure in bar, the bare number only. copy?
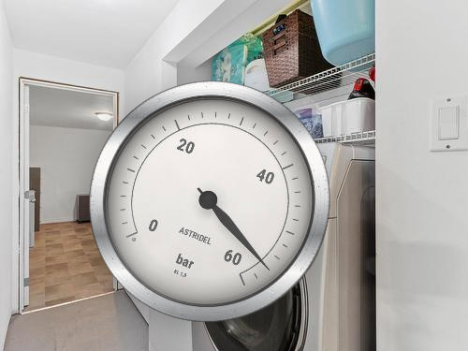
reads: 56
